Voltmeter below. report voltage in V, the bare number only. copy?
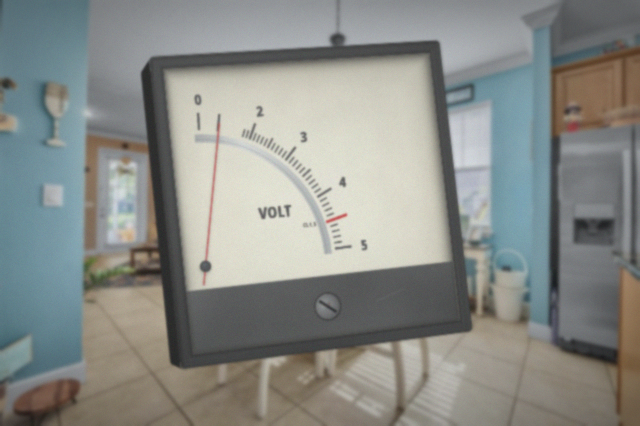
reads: 1
